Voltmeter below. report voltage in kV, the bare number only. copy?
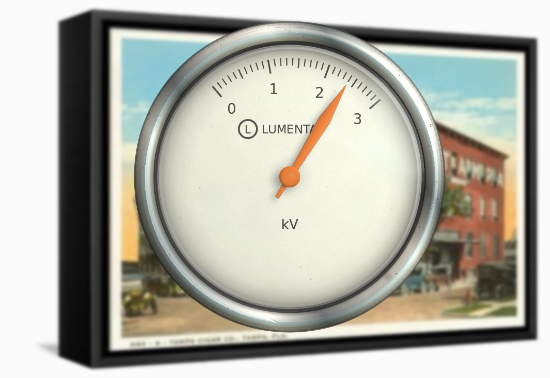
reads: 2.4
